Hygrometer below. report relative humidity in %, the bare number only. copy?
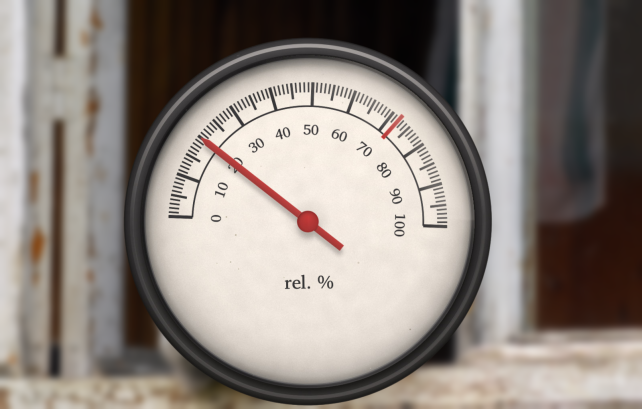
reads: 20
